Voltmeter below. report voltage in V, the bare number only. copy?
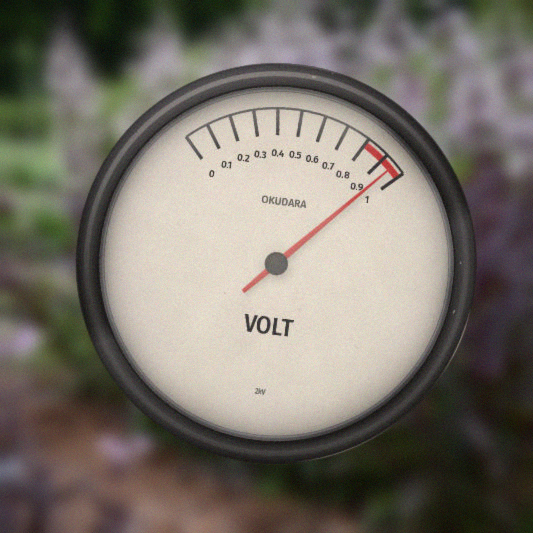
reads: 0.95
